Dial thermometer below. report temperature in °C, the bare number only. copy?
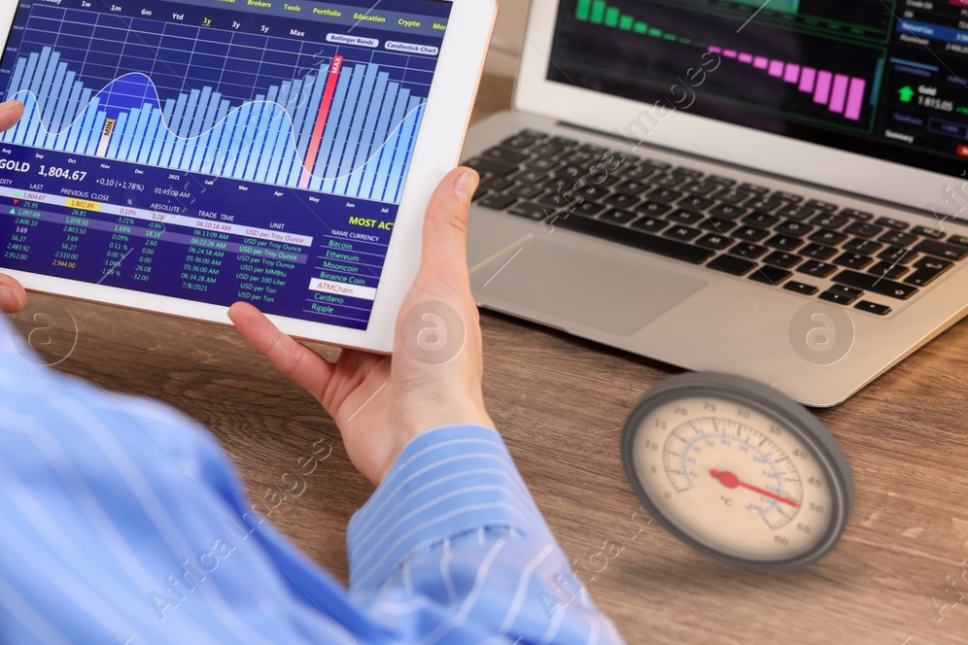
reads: 50
